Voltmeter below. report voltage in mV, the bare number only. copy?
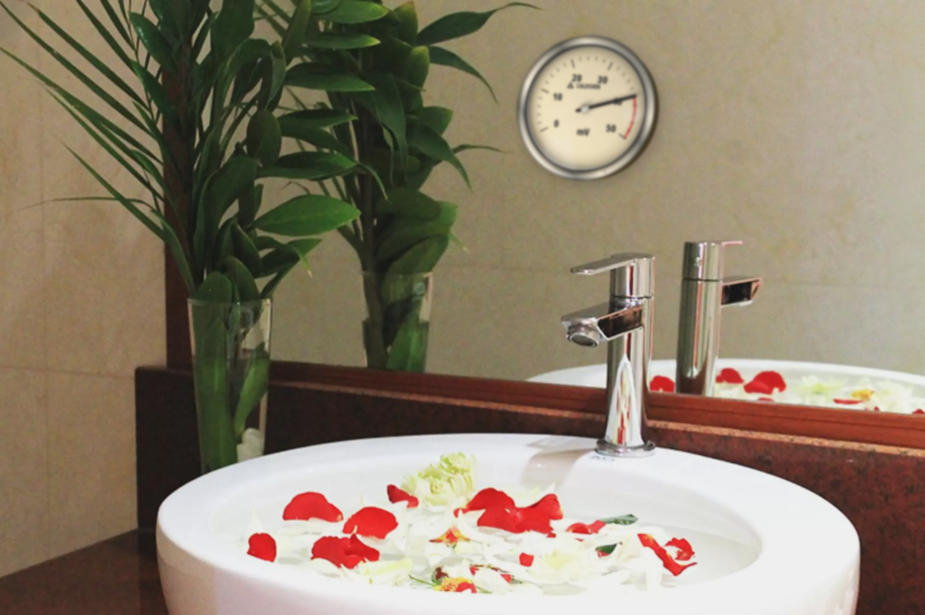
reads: 40
